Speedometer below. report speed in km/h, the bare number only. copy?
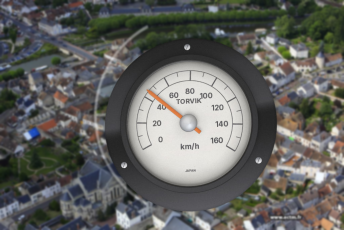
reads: 45
